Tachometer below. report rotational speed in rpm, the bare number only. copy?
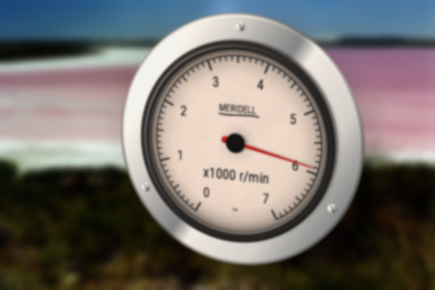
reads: 5900
